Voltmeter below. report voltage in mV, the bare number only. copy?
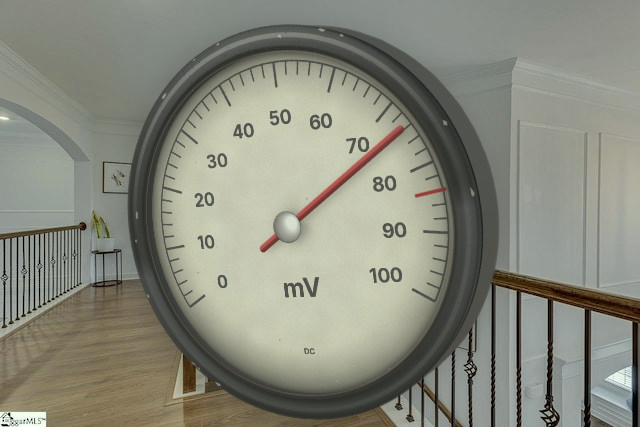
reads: 74
